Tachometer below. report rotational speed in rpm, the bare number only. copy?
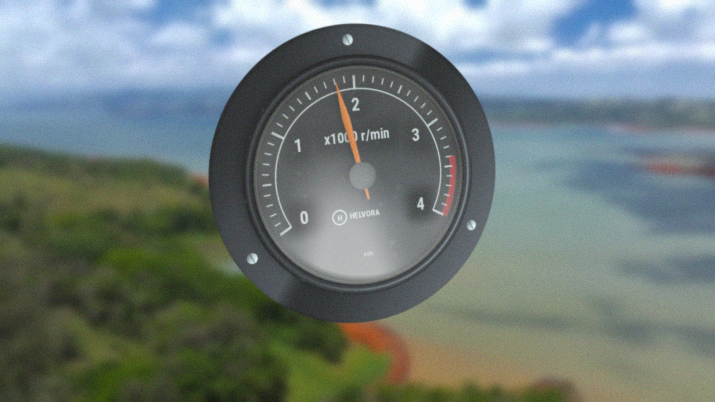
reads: 1800
